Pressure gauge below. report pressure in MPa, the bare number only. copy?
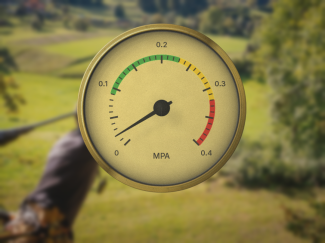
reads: 0.02
